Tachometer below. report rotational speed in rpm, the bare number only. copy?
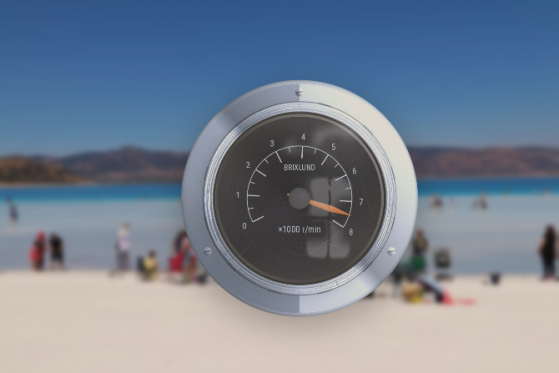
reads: 7500
